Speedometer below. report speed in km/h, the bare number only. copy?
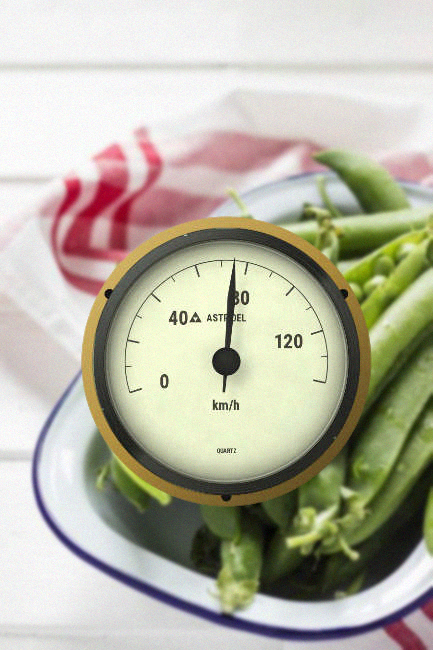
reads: 75
